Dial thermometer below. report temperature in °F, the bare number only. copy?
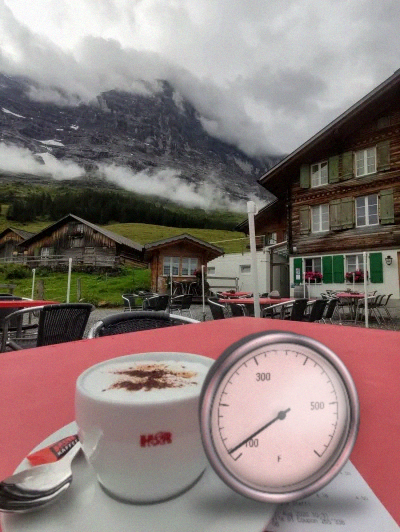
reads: 120
